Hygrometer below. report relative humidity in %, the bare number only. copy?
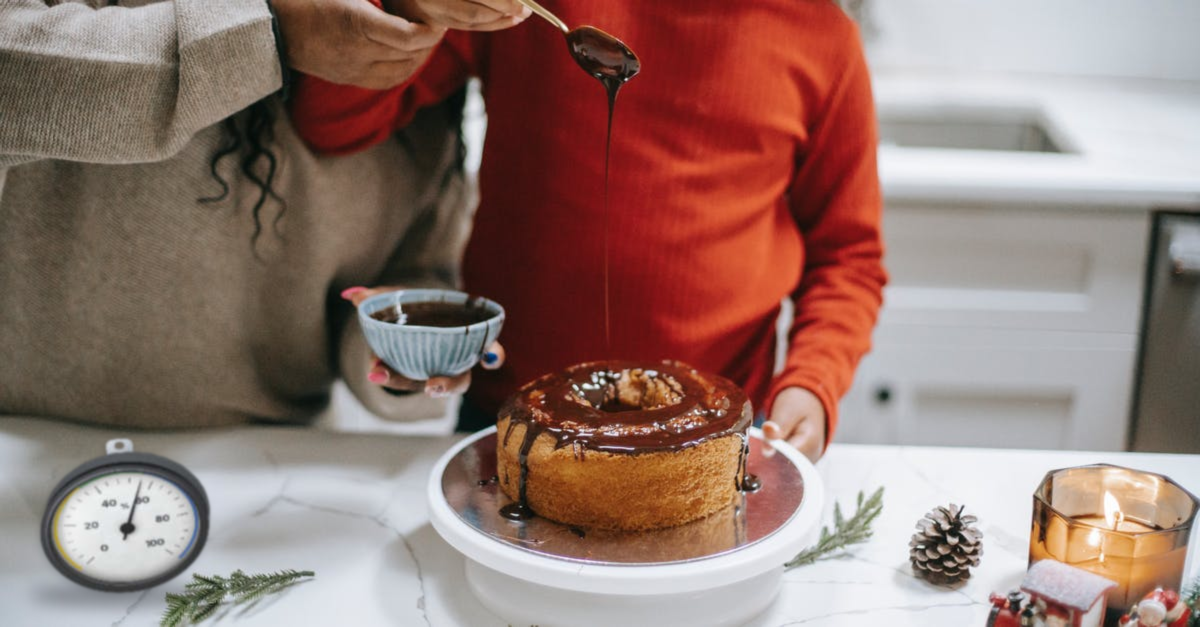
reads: 56
